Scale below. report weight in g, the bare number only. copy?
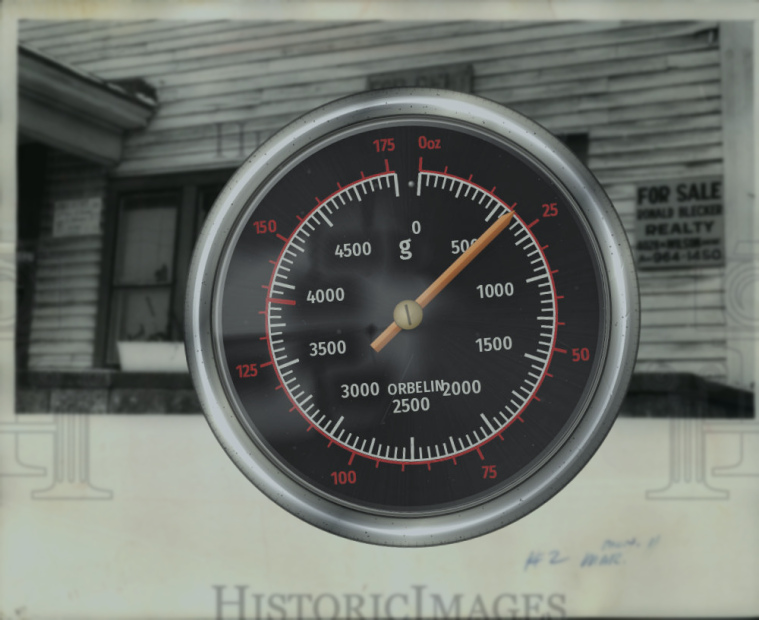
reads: 600
